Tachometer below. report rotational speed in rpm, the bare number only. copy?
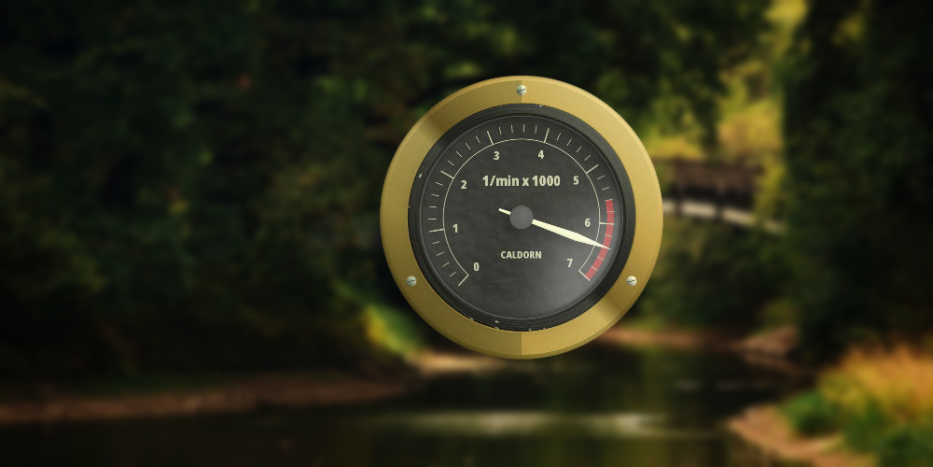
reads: 6400
